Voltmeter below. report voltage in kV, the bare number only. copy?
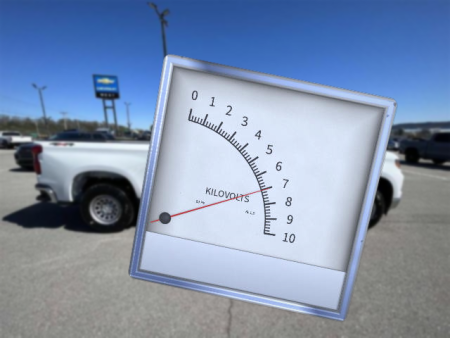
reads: 7
